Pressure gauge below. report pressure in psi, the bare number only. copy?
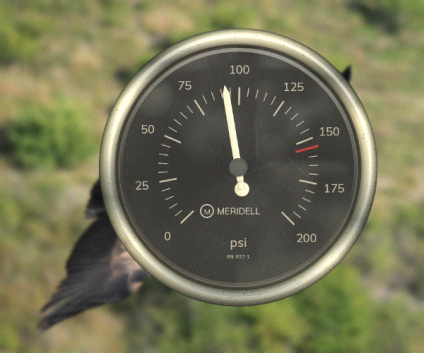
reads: 92.5
